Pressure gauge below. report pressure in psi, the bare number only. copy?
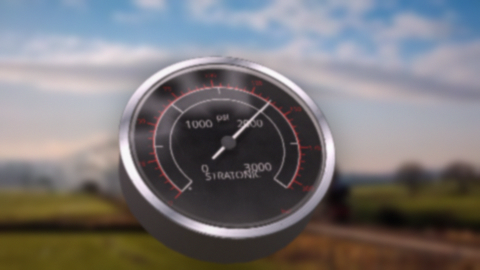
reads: 2000
